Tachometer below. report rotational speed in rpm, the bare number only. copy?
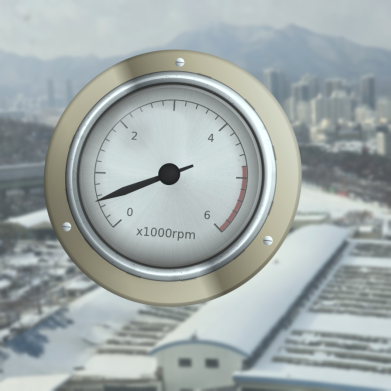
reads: 500
